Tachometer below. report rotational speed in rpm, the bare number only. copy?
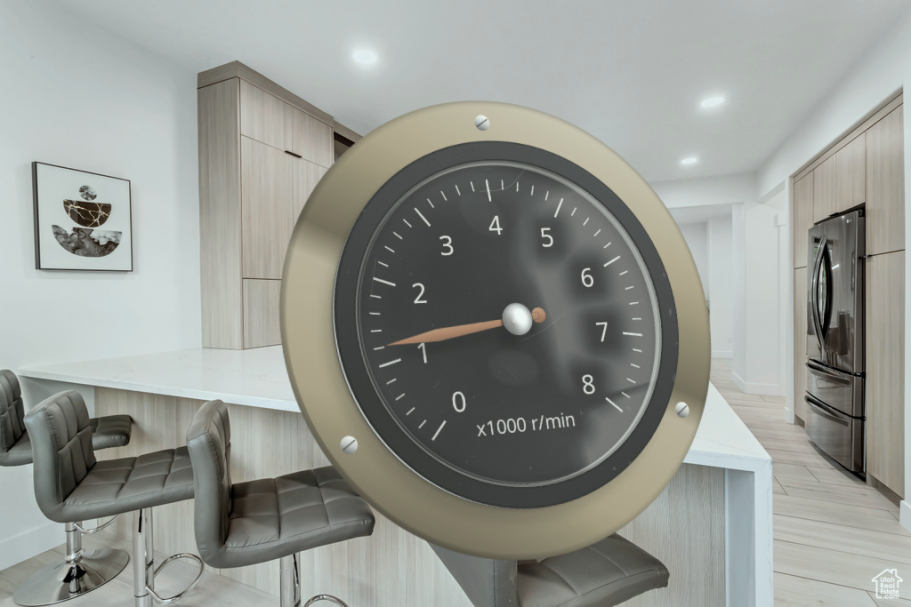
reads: 1200
